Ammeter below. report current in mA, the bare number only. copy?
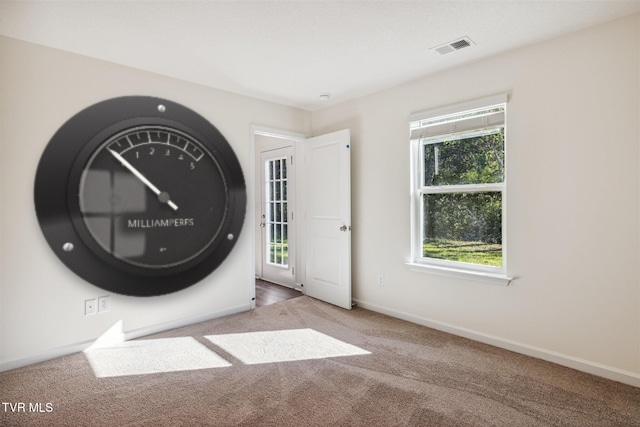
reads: 0
